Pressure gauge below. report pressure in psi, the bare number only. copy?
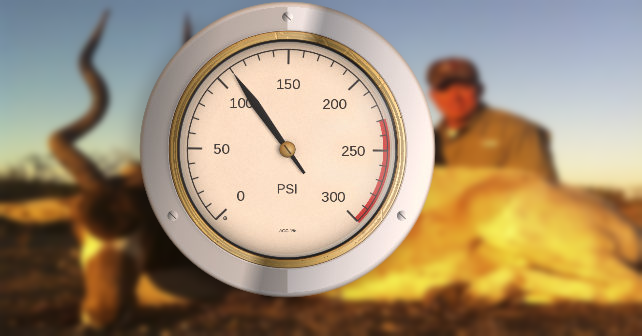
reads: 110
